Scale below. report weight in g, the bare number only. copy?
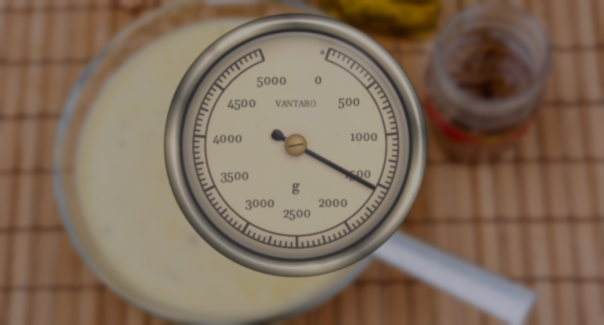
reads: 1550
